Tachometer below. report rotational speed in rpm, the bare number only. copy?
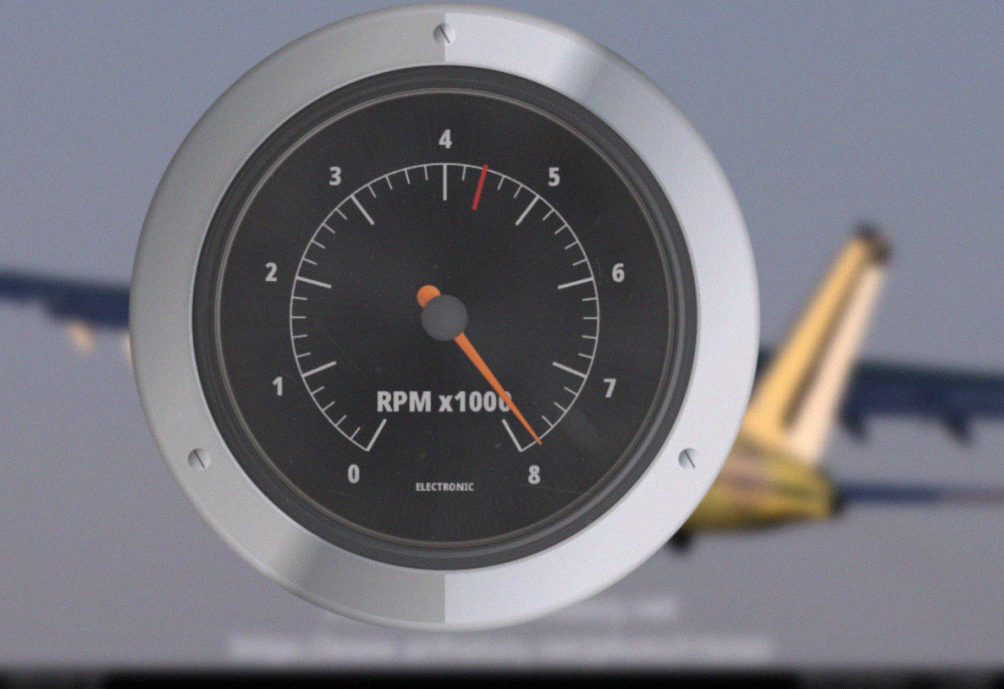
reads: 7800
